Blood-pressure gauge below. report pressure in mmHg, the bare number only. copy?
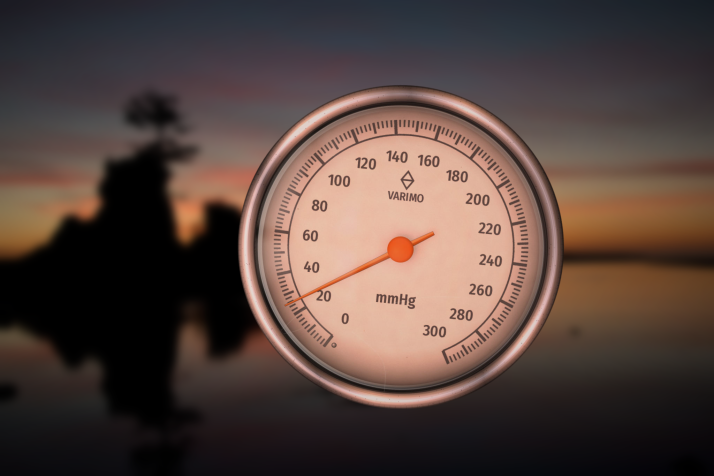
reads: 26
